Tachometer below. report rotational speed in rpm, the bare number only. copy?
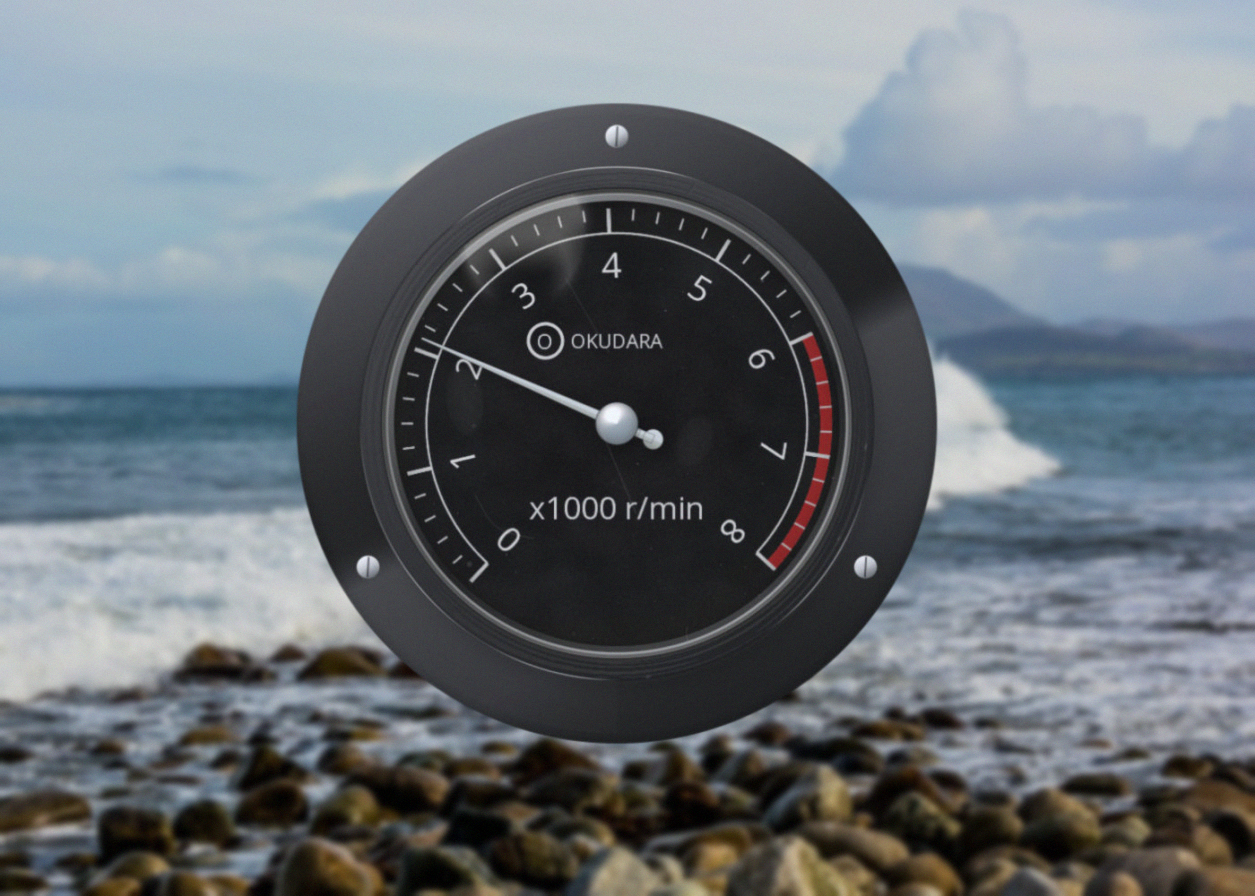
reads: 2100
